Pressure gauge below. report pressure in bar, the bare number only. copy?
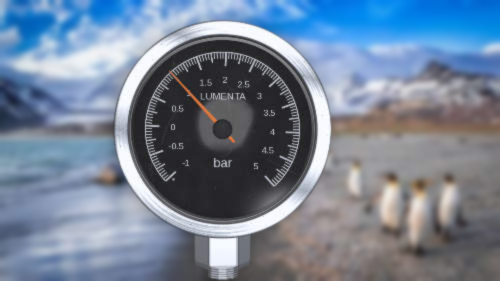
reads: 1
